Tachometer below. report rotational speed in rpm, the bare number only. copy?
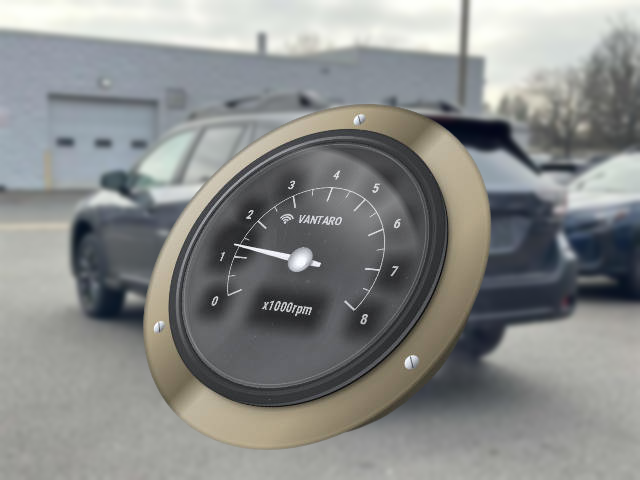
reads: 1250
